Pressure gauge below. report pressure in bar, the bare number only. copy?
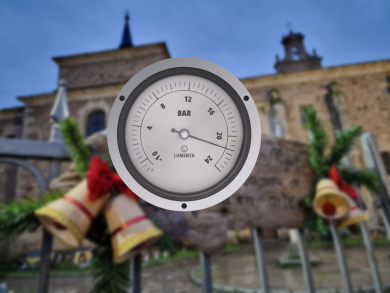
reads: 21.5
